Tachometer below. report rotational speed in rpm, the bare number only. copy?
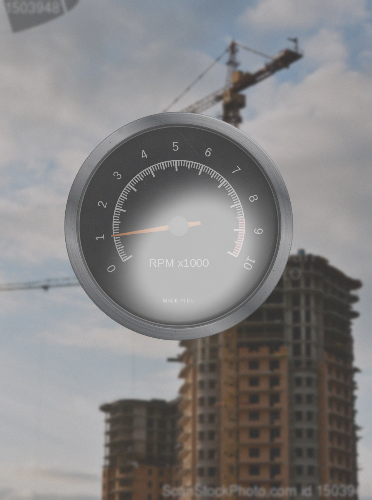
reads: 1000
